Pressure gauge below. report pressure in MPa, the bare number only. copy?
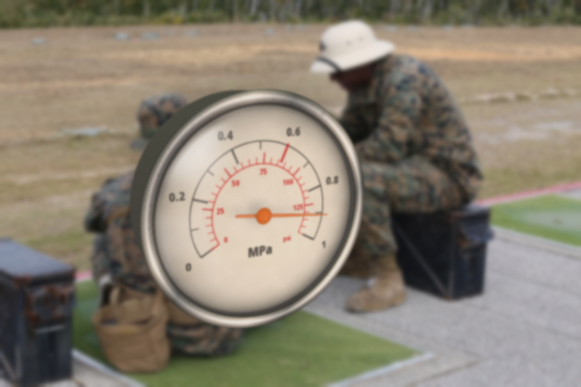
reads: 0.9
